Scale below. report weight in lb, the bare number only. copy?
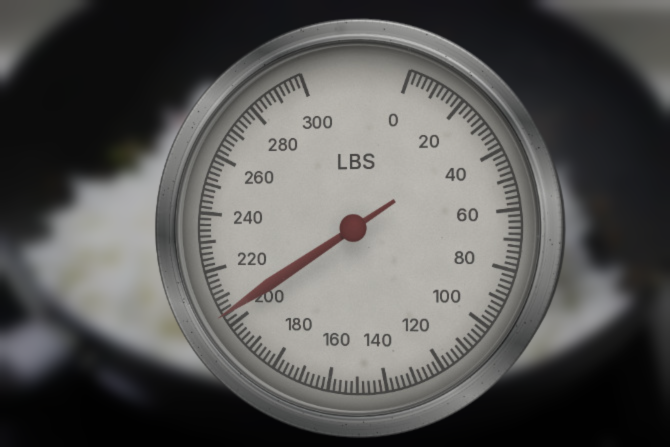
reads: 204
